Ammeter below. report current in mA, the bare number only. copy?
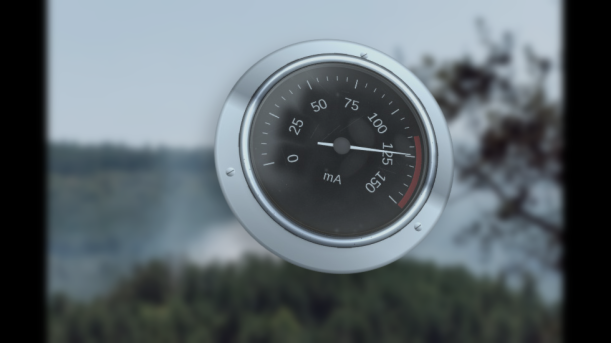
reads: 125
